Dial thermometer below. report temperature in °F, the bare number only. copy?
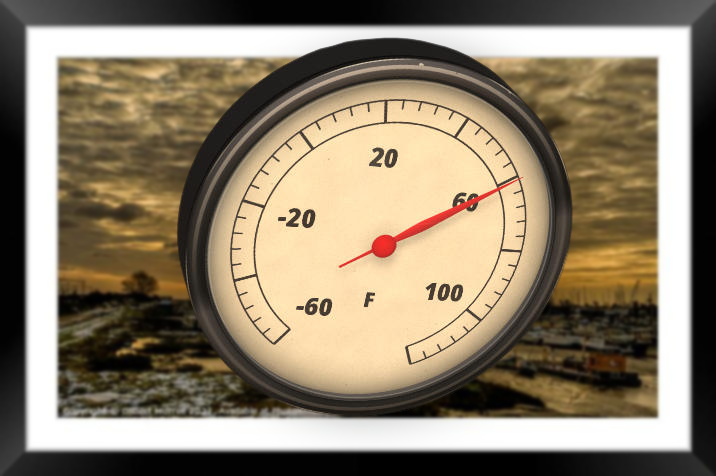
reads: 60
